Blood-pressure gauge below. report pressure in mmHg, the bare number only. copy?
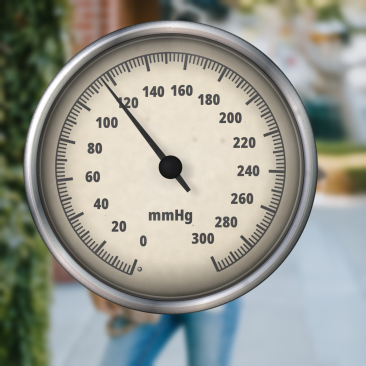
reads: 116
